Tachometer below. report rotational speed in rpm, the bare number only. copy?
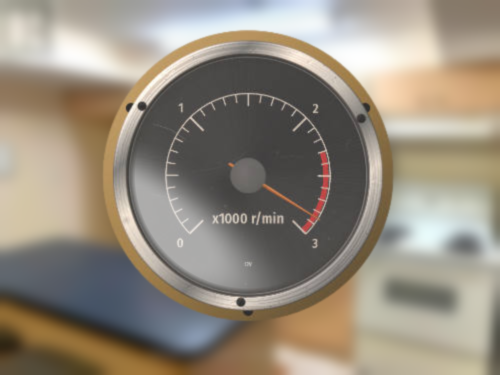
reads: 2850
